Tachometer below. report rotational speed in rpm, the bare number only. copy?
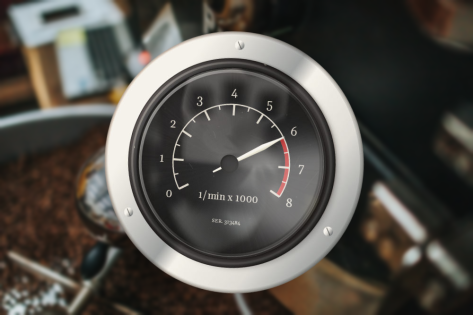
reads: 6000
